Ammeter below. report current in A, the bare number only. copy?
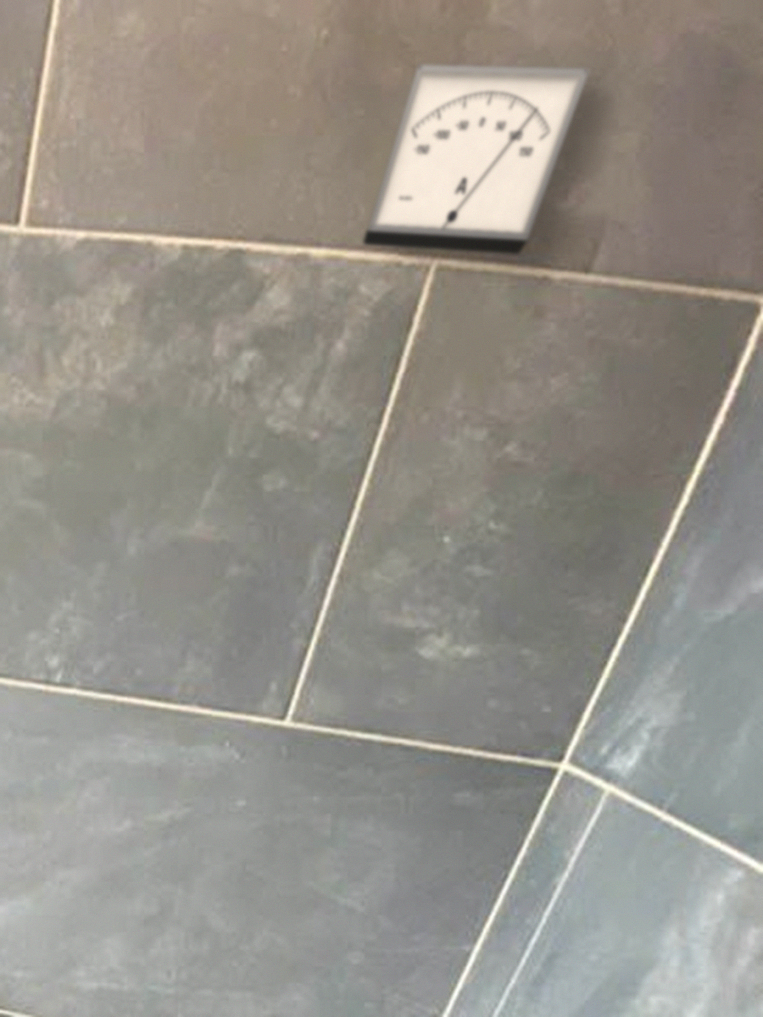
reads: 100
